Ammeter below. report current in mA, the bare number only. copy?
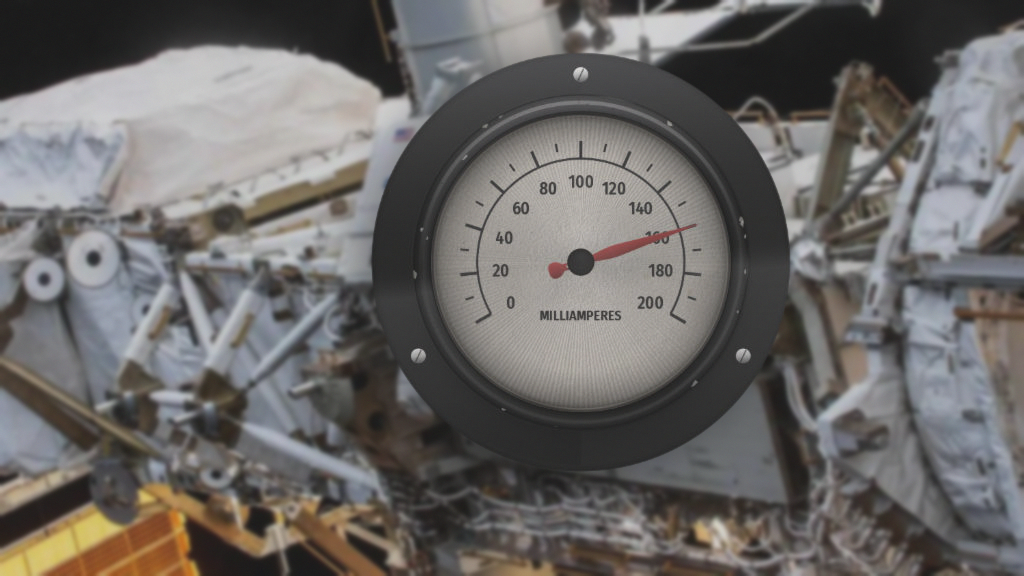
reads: 160
